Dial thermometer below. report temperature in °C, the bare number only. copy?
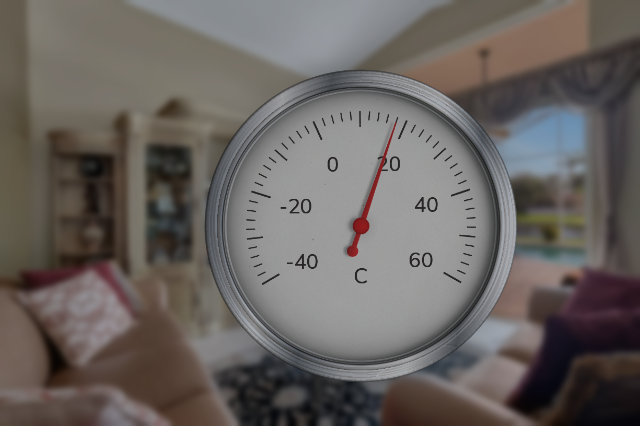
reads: 18
